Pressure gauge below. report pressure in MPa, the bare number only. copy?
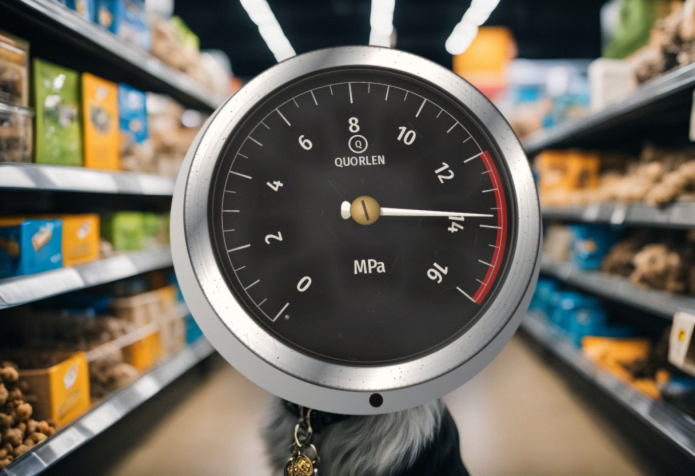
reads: 13.75
